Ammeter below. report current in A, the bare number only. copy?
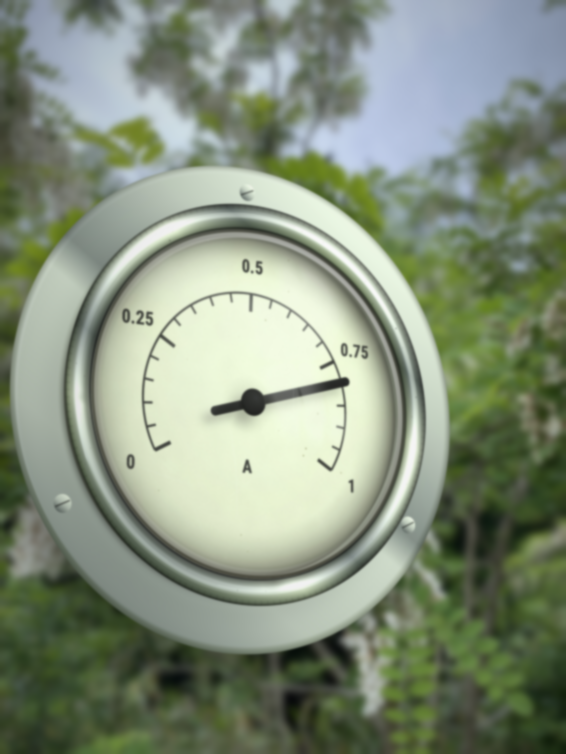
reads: 0.8
